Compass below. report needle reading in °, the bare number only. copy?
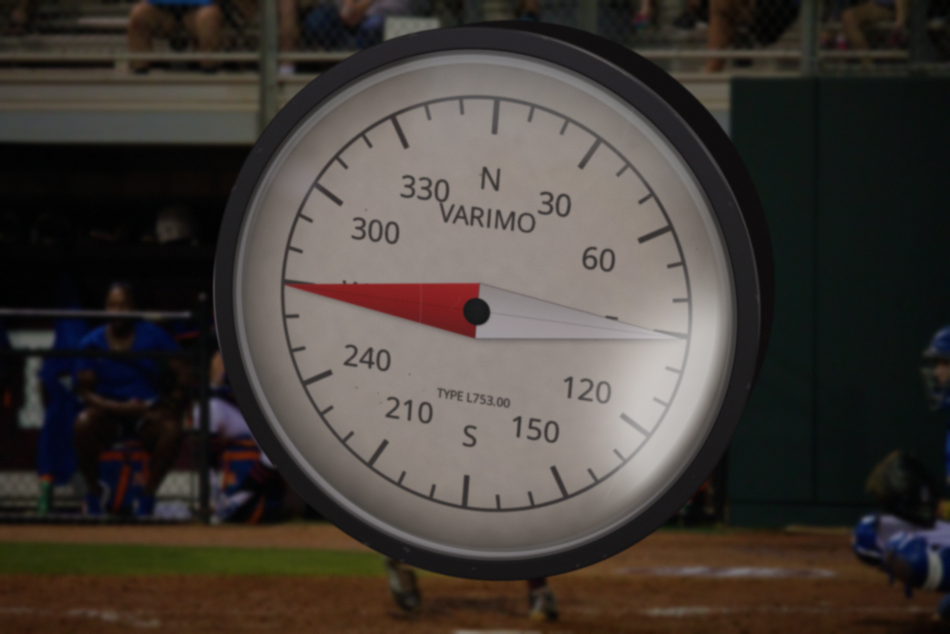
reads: 270
